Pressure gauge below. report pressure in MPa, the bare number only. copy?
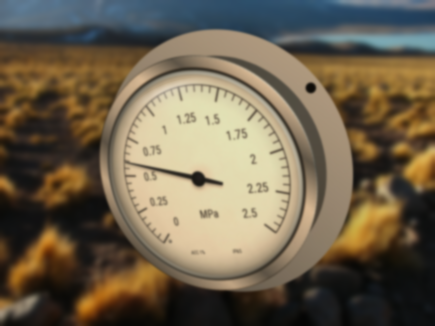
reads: 0.6
